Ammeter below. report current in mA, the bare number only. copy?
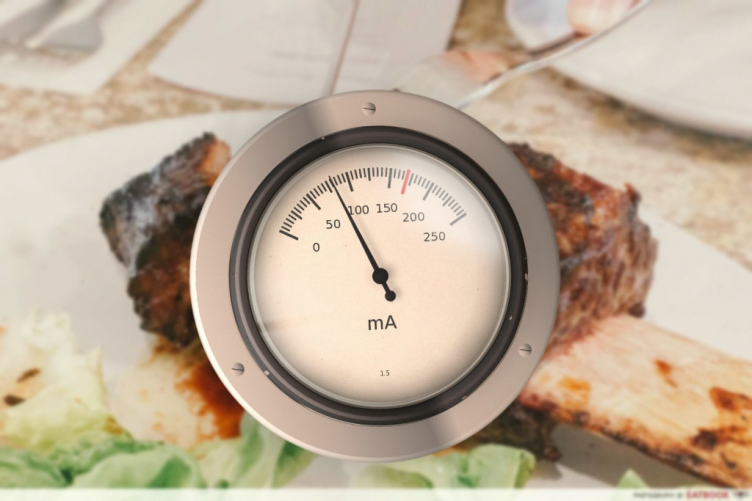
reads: 80
